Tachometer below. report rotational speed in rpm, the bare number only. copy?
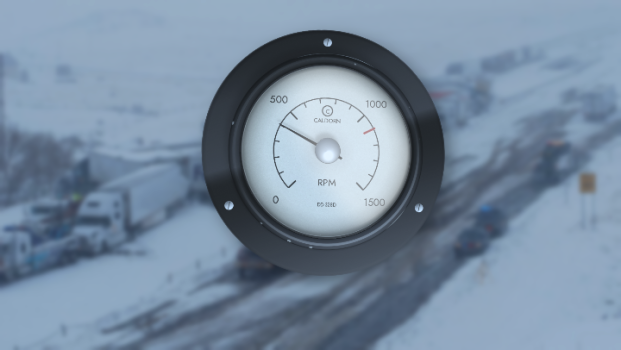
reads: 400
